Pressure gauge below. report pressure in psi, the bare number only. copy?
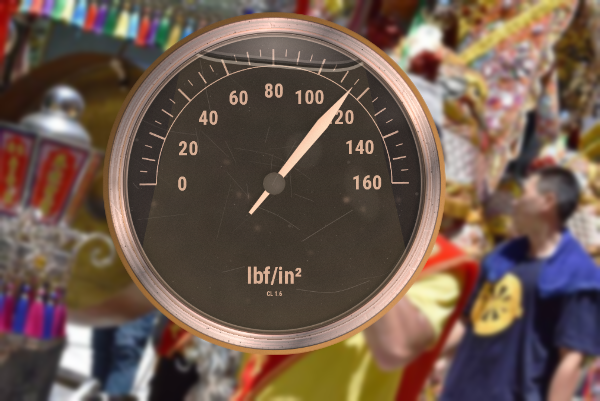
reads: 115
